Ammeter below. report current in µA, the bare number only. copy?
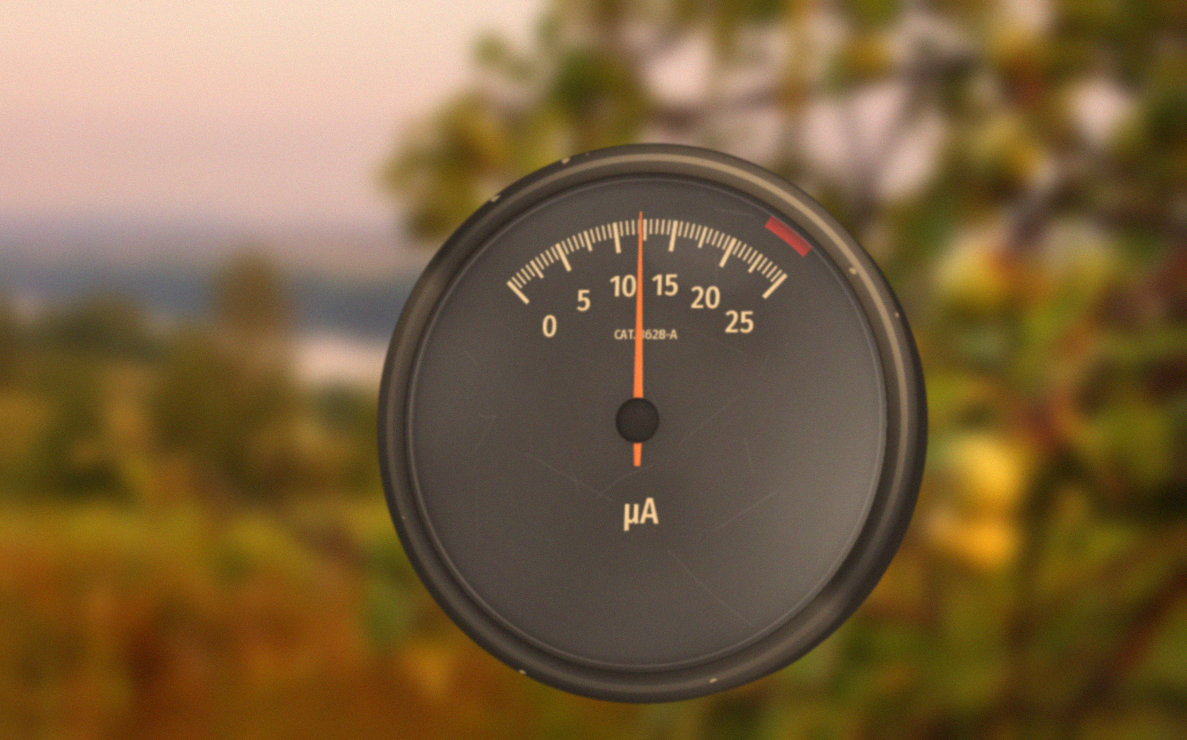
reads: 12.5
